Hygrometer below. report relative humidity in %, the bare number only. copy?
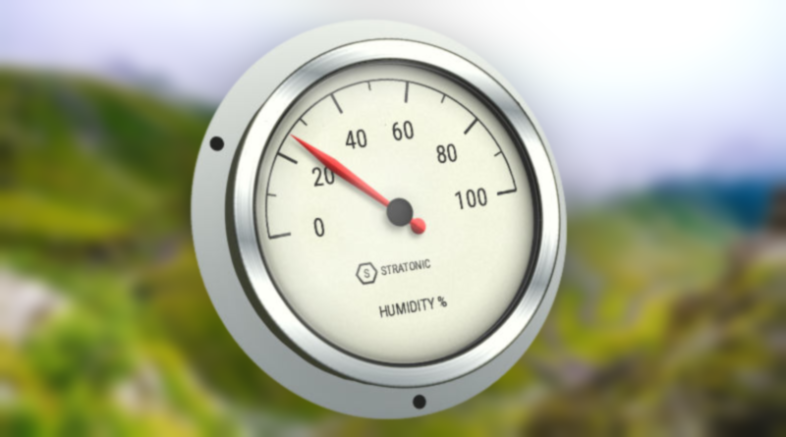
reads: 25
